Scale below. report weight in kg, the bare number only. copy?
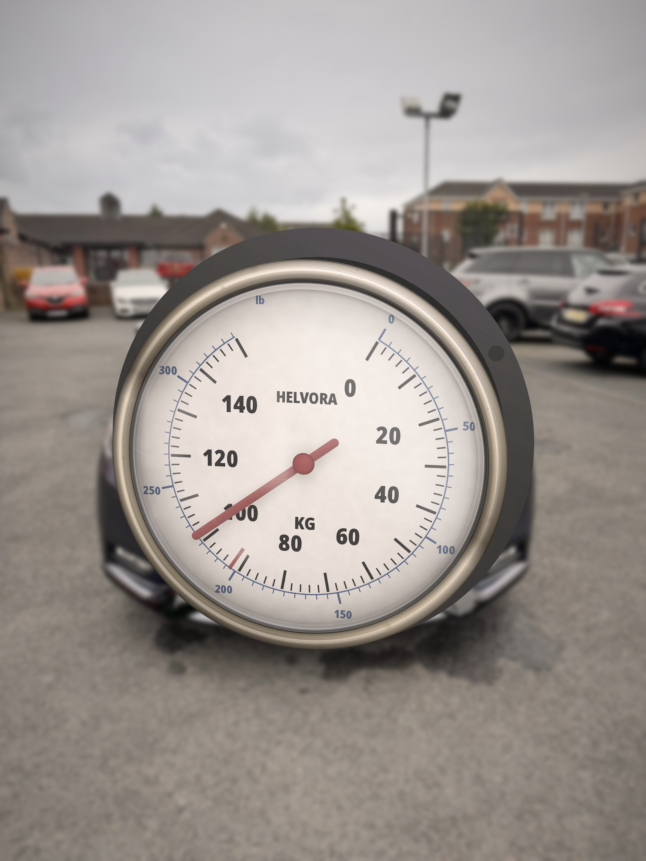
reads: 102
